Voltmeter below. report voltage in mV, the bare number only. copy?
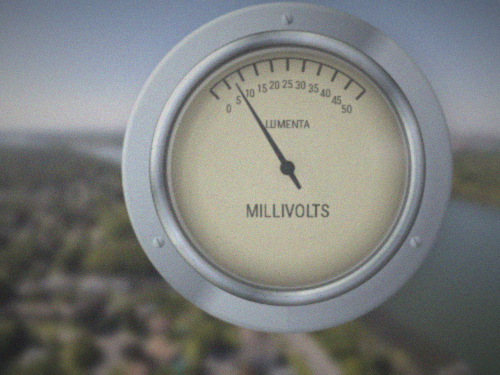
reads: 7.5
